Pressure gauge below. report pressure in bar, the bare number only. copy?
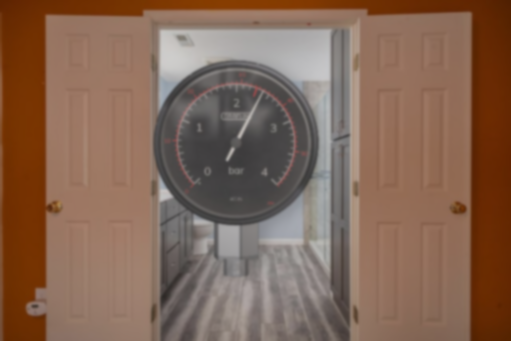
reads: 2.4
